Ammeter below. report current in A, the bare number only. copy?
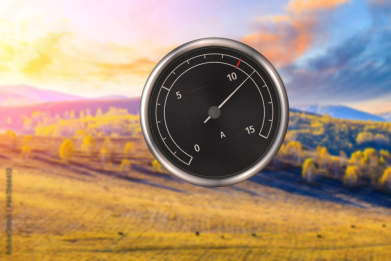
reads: 11
